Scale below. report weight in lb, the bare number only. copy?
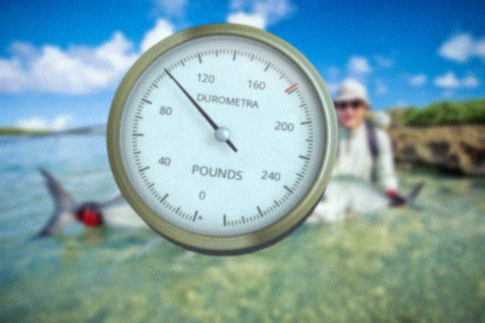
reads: 100
